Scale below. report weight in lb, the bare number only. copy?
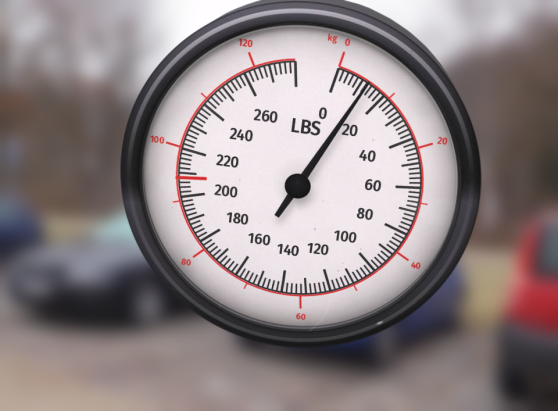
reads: 12
